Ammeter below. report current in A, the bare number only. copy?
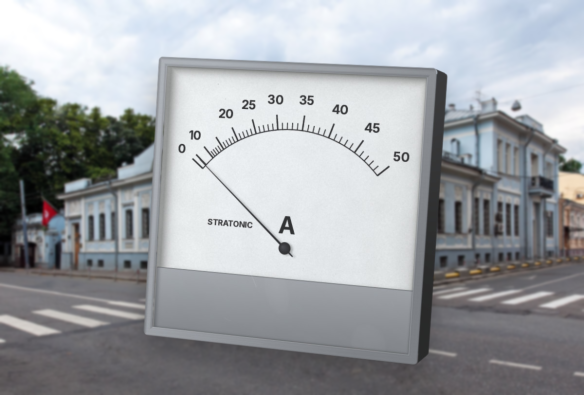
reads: 5
